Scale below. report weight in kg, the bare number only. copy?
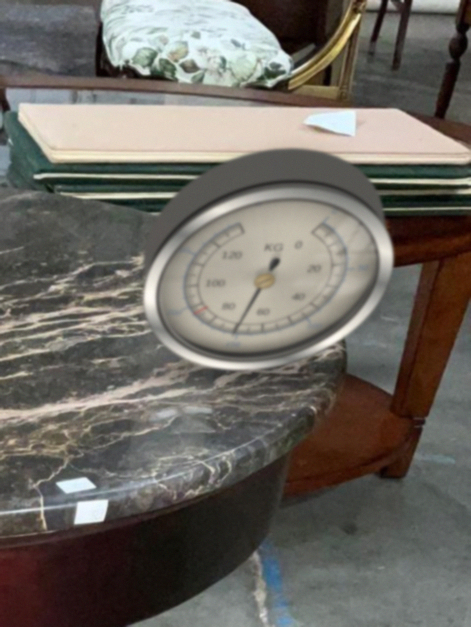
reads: 70
